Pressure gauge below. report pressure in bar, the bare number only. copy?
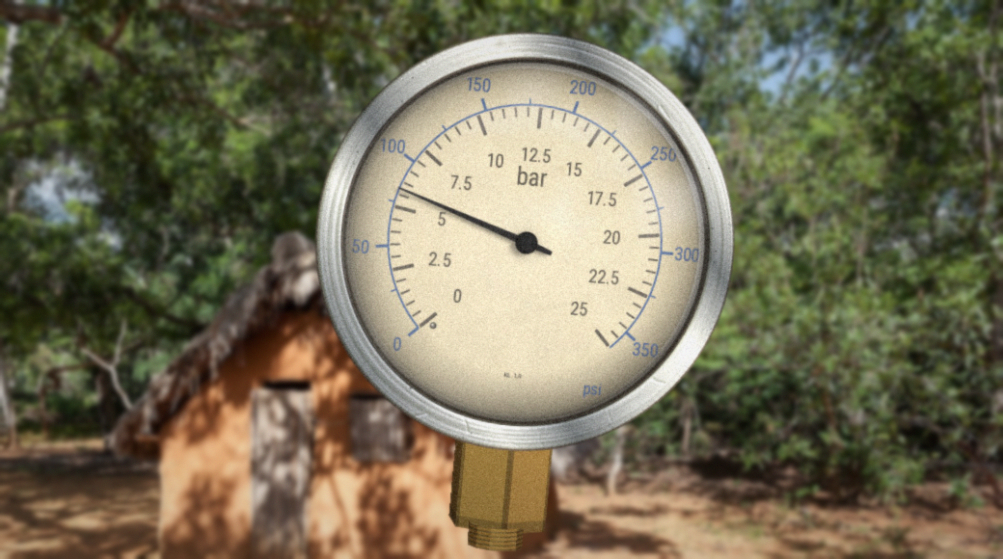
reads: 5.75
